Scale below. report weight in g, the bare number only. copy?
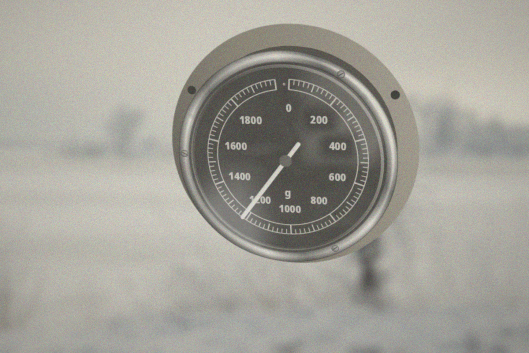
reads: 1220
